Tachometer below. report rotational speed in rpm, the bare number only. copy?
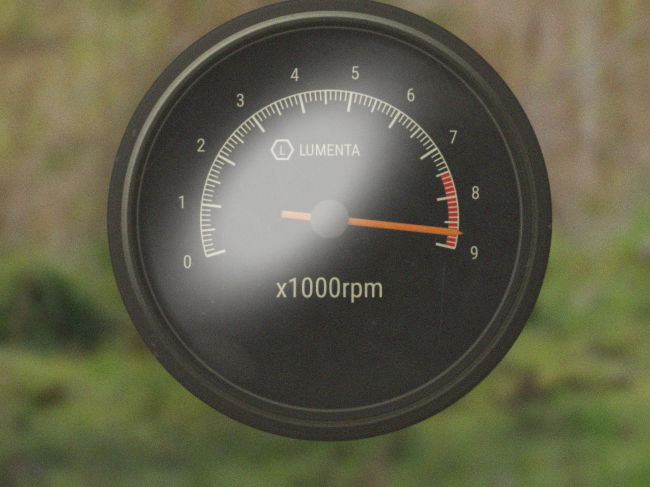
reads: 8700
